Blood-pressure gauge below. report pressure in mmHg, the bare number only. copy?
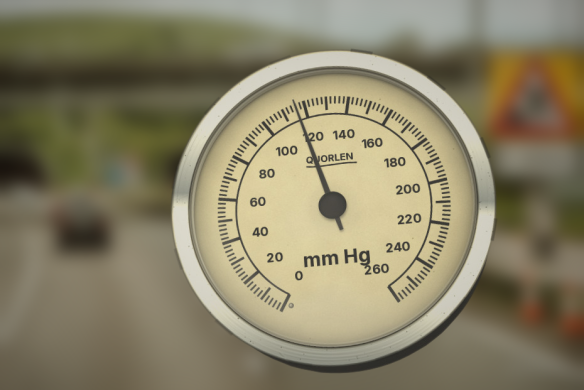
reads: 116
